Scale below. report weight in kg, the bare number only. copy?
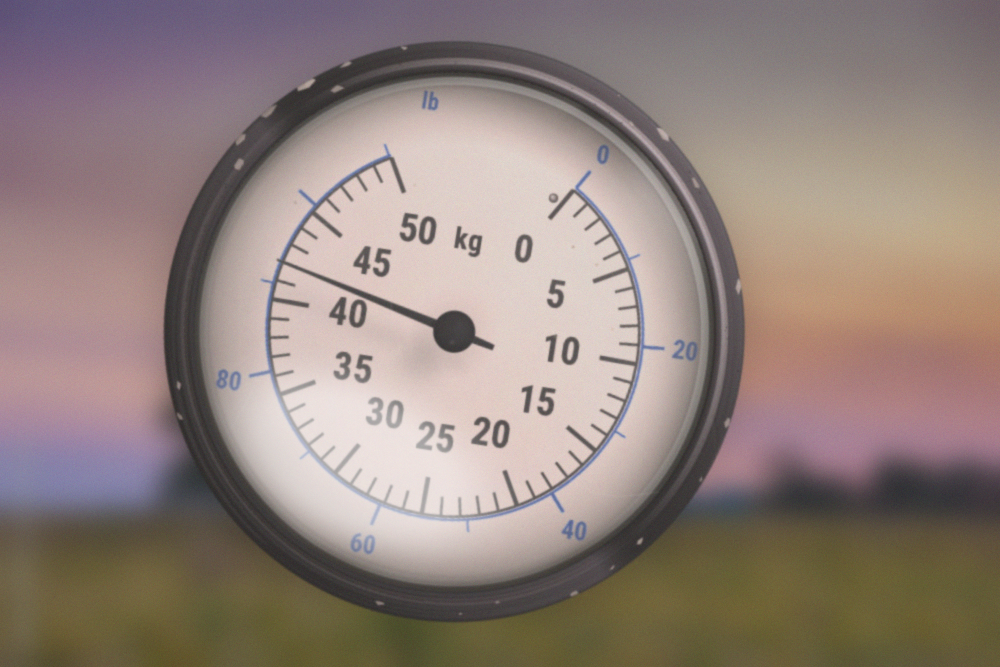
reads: 42
